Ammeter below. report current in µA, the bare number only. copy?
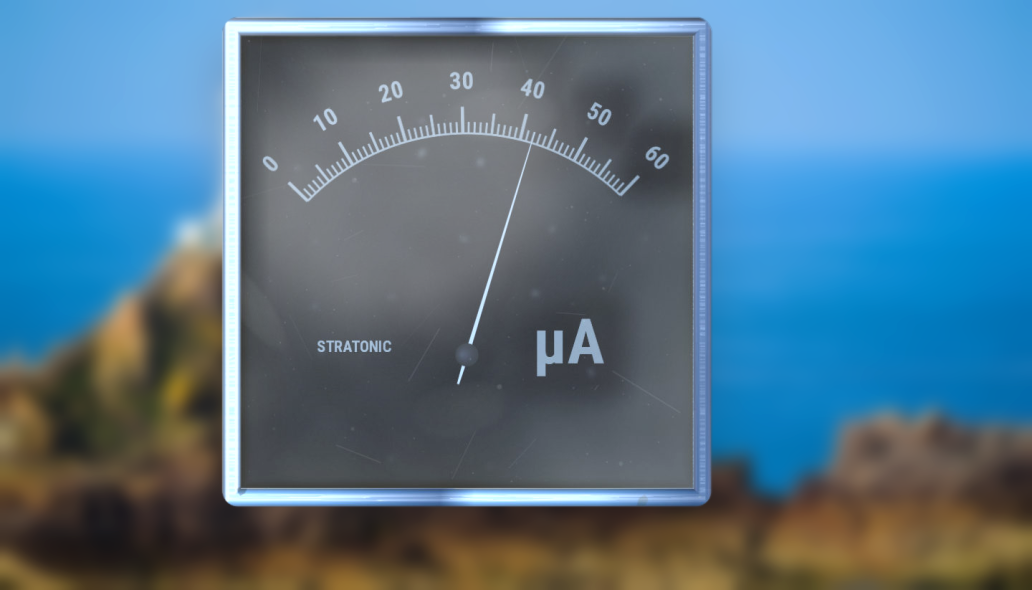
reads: 42
